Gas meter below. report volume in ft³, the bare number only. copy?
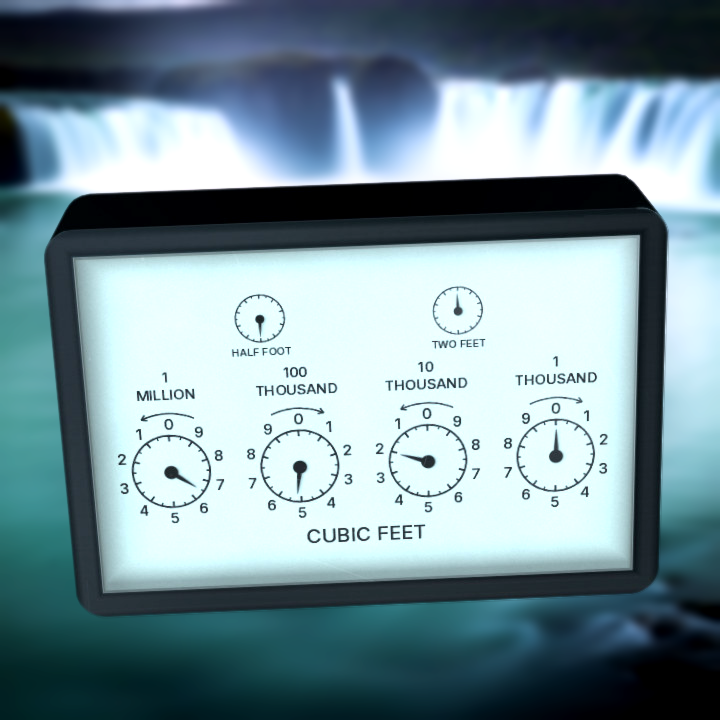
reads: 652000
